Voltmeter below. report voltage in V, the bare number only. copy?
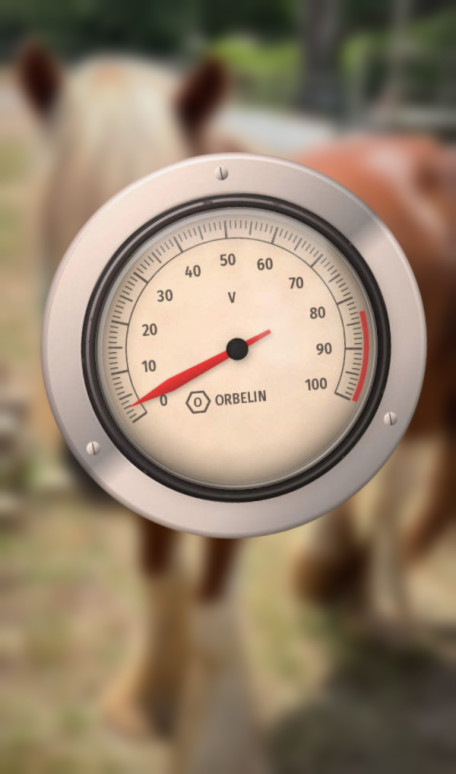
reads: 3
